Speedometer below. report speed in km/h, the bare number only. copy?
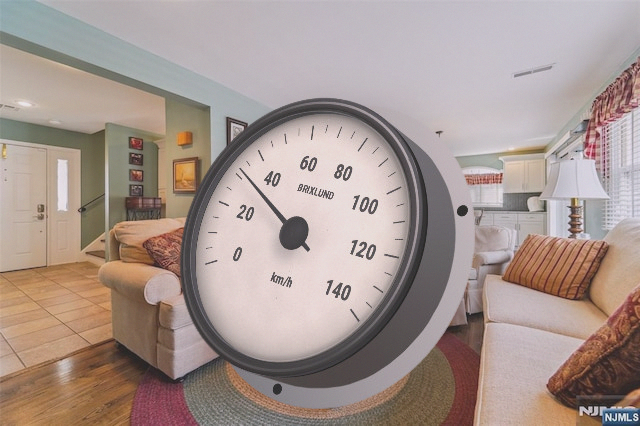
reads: 32.5
